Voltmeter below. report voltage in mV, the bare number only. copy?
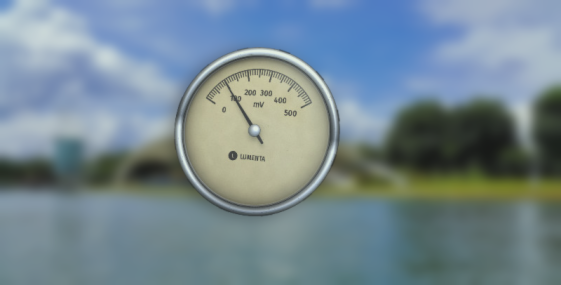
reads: 100
